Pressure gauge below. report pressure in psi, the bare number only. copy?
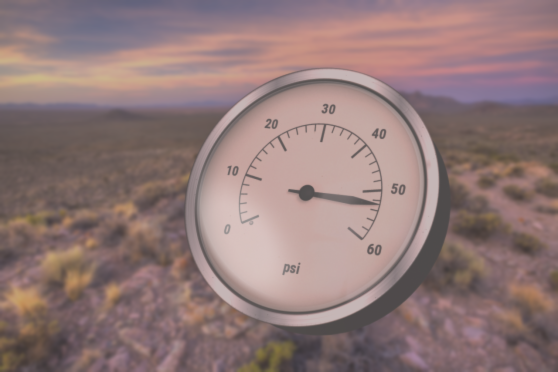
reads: 53
